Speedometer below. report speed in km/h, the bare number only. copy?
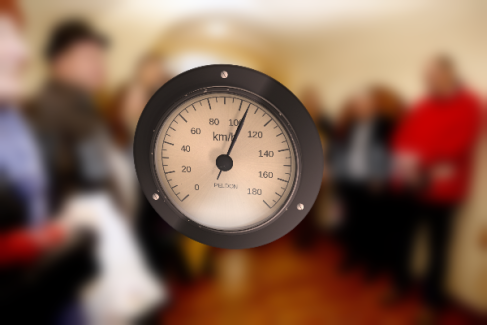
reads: 105
